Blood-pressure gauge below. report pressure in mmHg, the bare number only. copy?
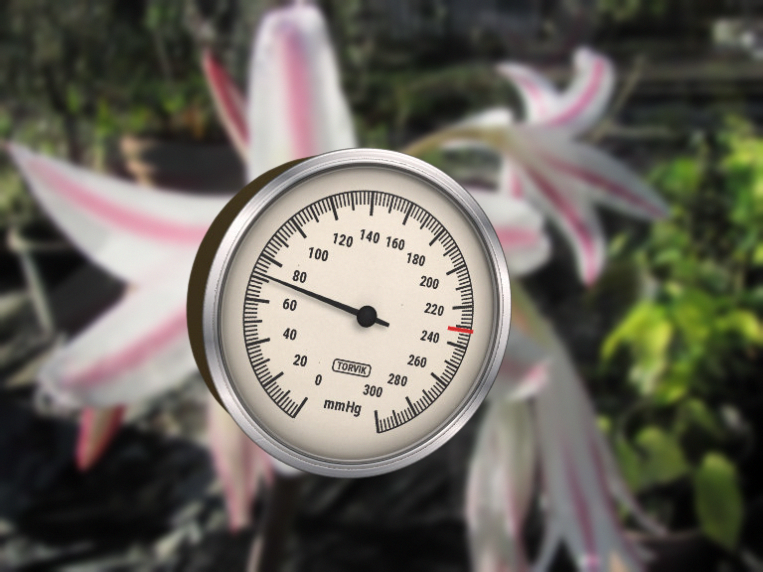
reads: 72
